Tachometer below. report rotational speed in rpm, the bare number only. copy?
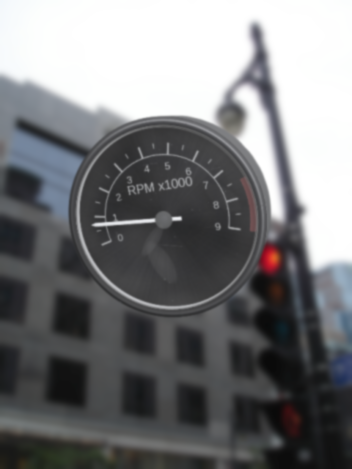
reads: 750
